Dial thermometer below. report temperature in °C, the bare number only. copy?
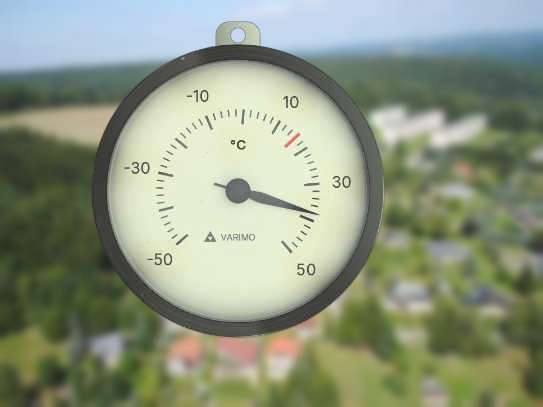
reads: 38
